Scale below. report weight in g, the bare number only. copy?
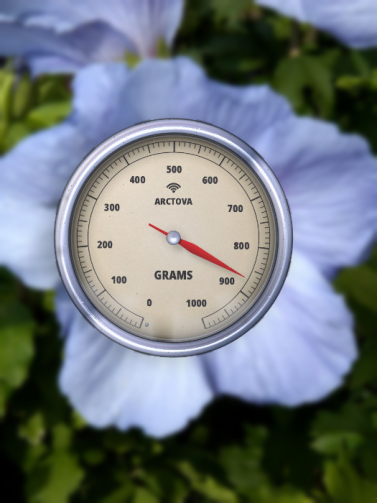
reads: 870
